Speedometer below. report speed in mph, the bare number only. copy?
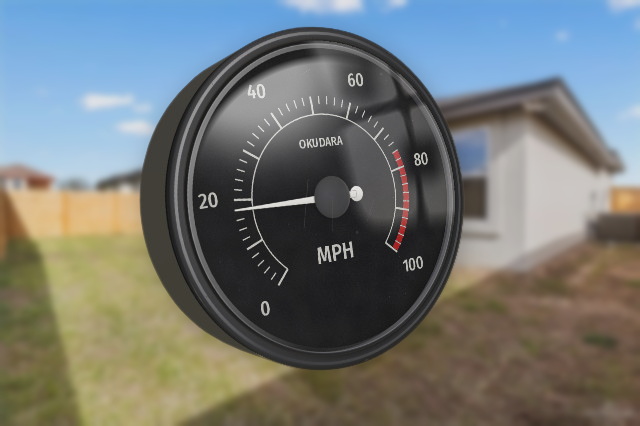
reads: 18
